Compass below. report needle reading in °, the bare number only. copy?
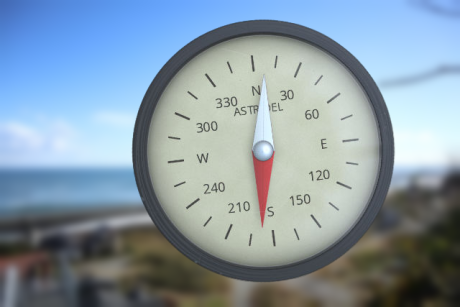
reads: 187.5
